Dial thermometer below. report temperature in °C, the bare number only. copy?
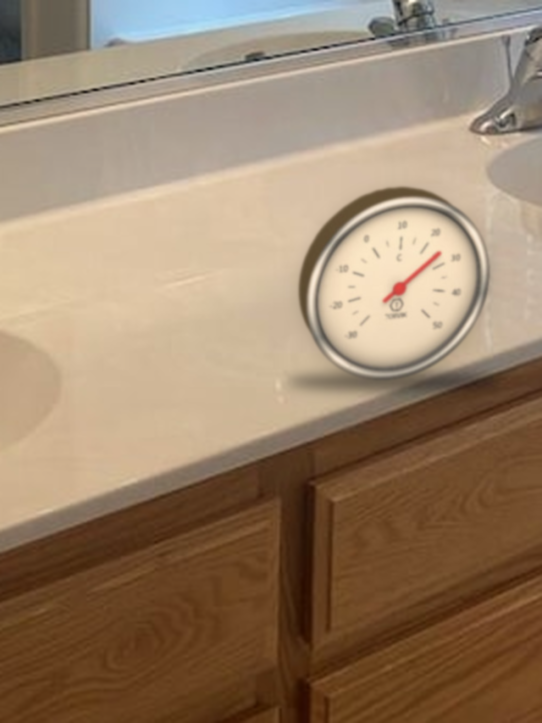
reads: 25
